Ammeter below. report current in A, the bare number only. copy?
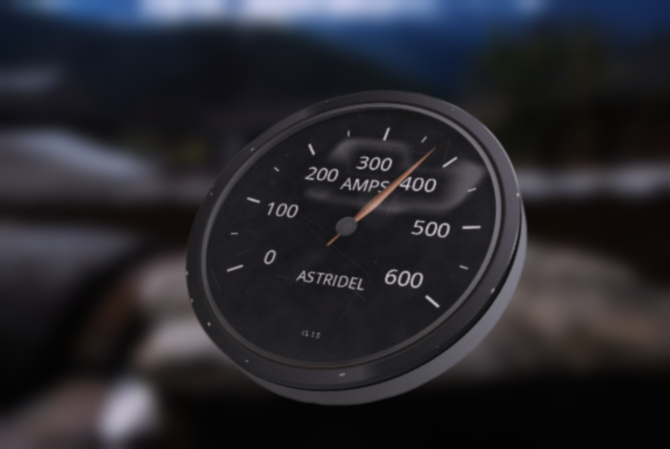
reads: 375
